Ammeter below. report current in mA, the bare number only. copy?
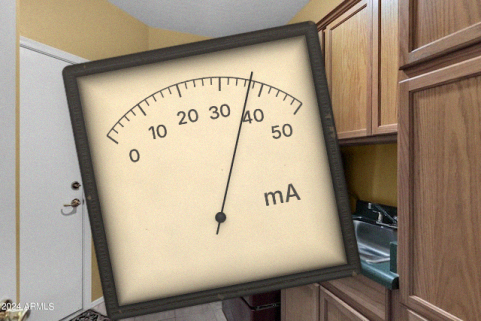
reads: 37
